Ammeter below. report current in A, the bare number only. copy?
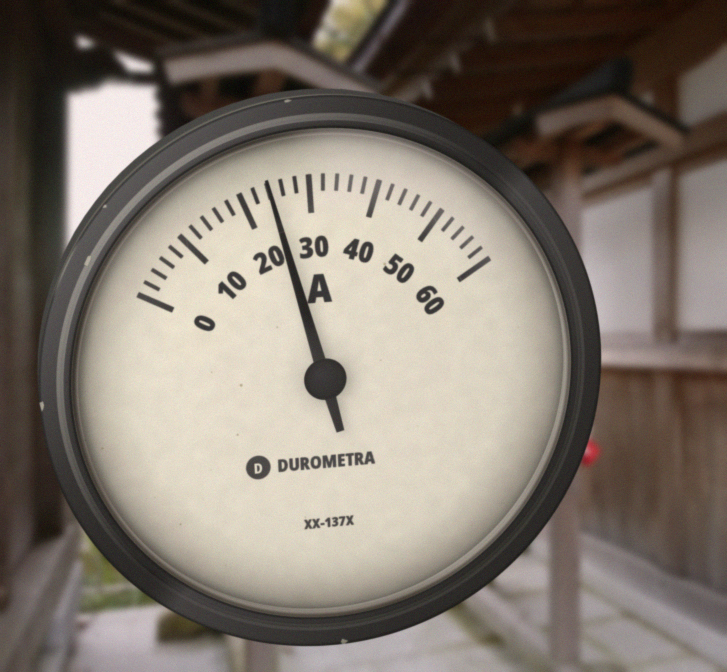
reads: 24
